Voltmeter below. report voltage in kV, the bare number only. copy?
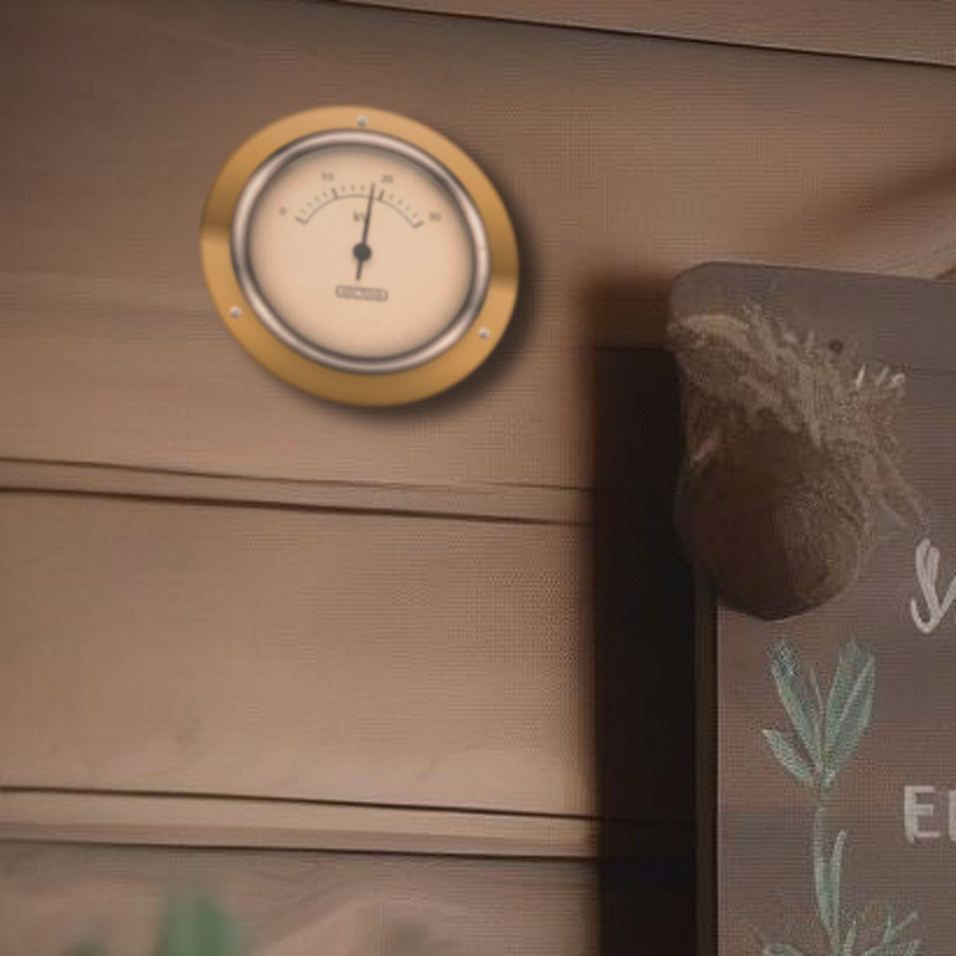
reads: 18
